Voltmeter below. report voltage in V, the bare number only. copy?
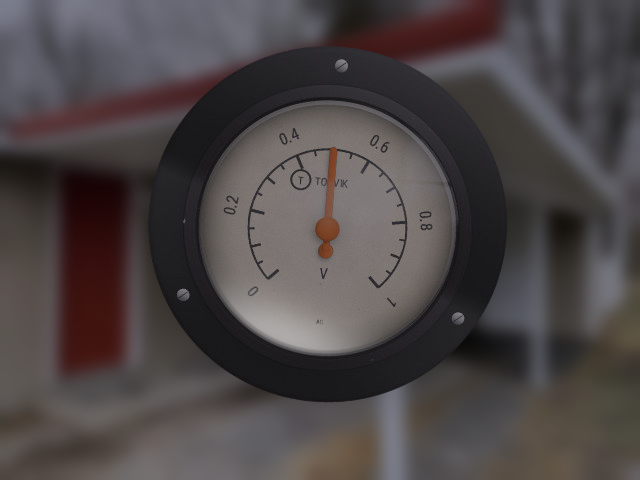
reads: 0.5
